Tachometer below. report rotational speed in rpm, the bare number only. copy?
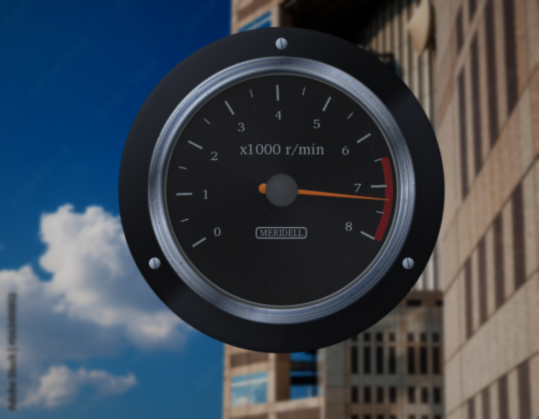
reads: 7250
